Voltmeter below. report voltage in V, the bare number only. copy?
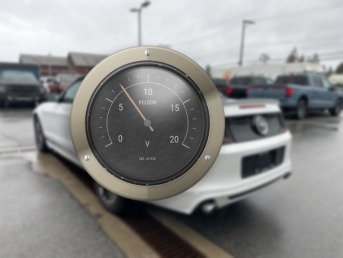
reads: 7
